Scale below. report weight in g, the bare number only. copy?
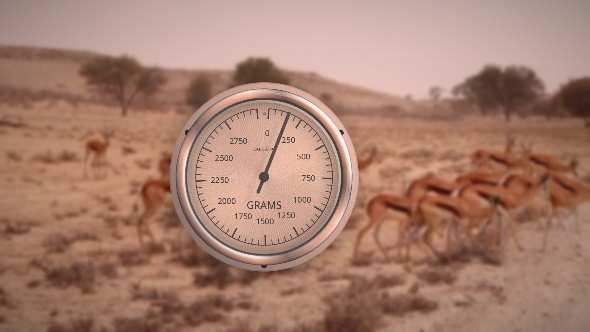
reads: 150
